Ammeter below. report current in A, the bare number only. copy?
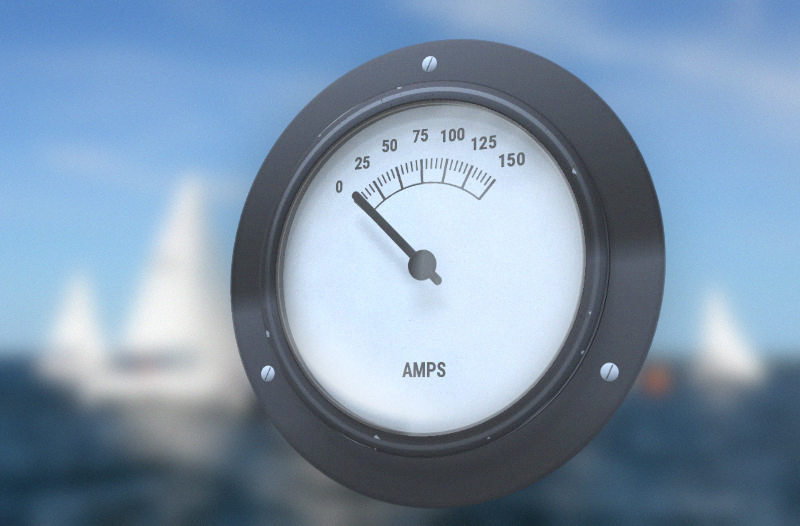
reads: 5
